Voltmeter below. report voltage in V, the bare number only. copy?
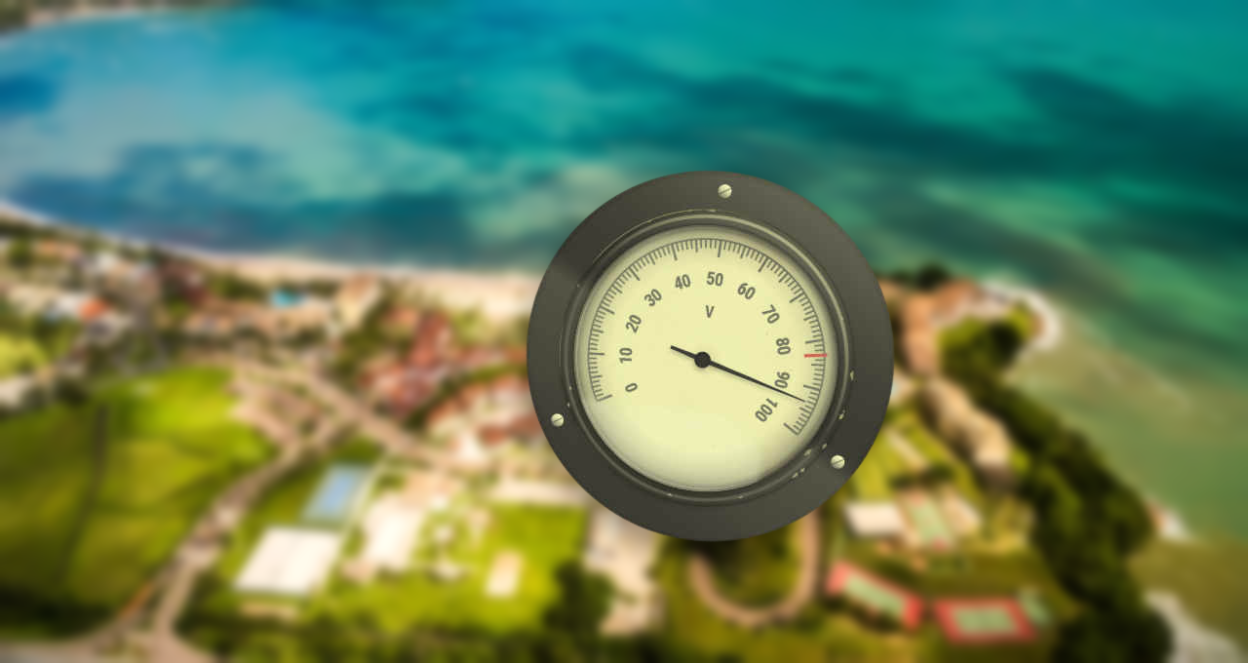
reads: 93
